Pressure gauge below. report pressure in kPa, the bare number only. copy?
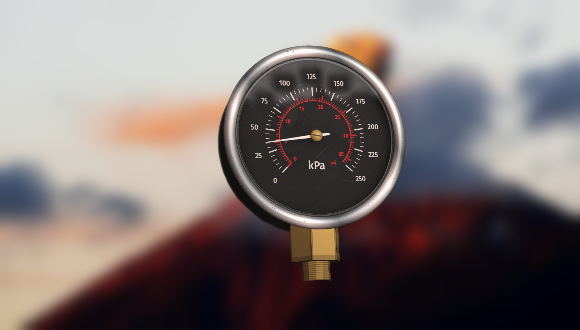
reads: 35
